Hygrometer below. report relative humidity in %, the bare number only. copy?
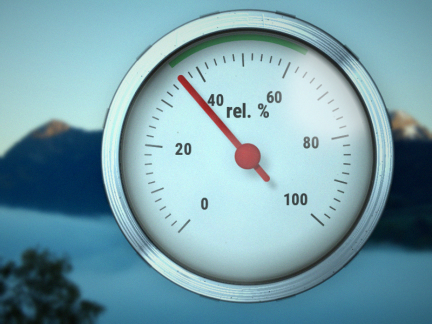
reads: 36
